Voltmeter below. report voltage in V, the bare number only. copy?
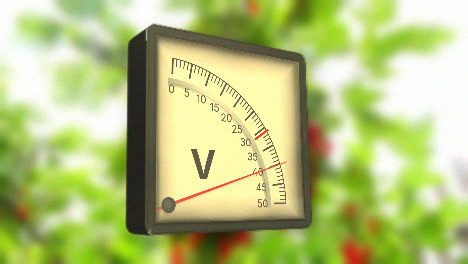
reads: 40
